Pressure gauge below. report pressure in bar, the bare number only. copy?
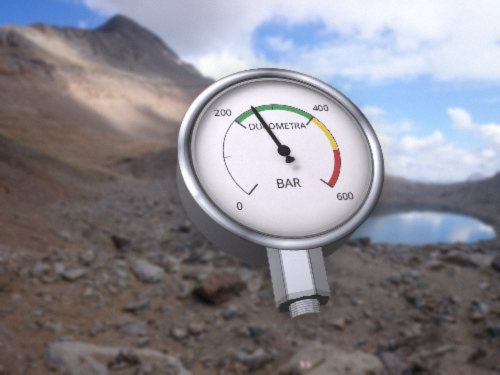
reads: 250
